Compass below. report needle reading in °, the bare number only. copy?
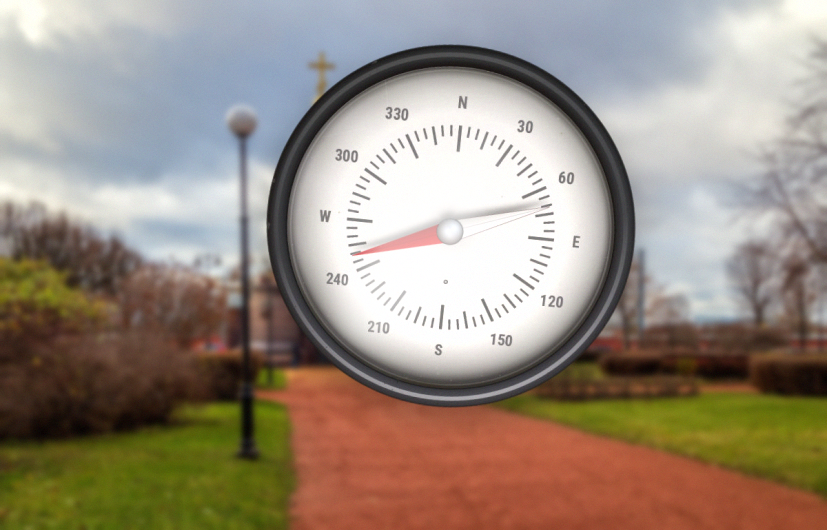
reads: 250
